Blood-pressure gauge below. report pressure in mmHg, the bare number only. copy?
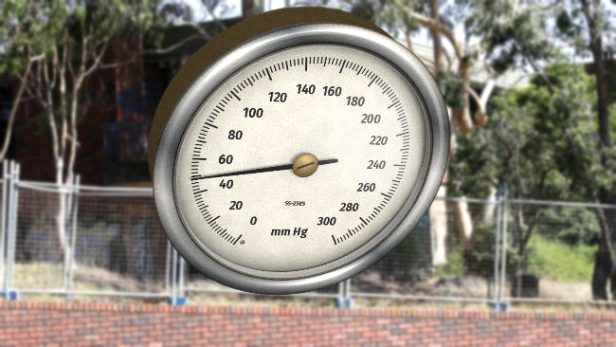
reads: 50
